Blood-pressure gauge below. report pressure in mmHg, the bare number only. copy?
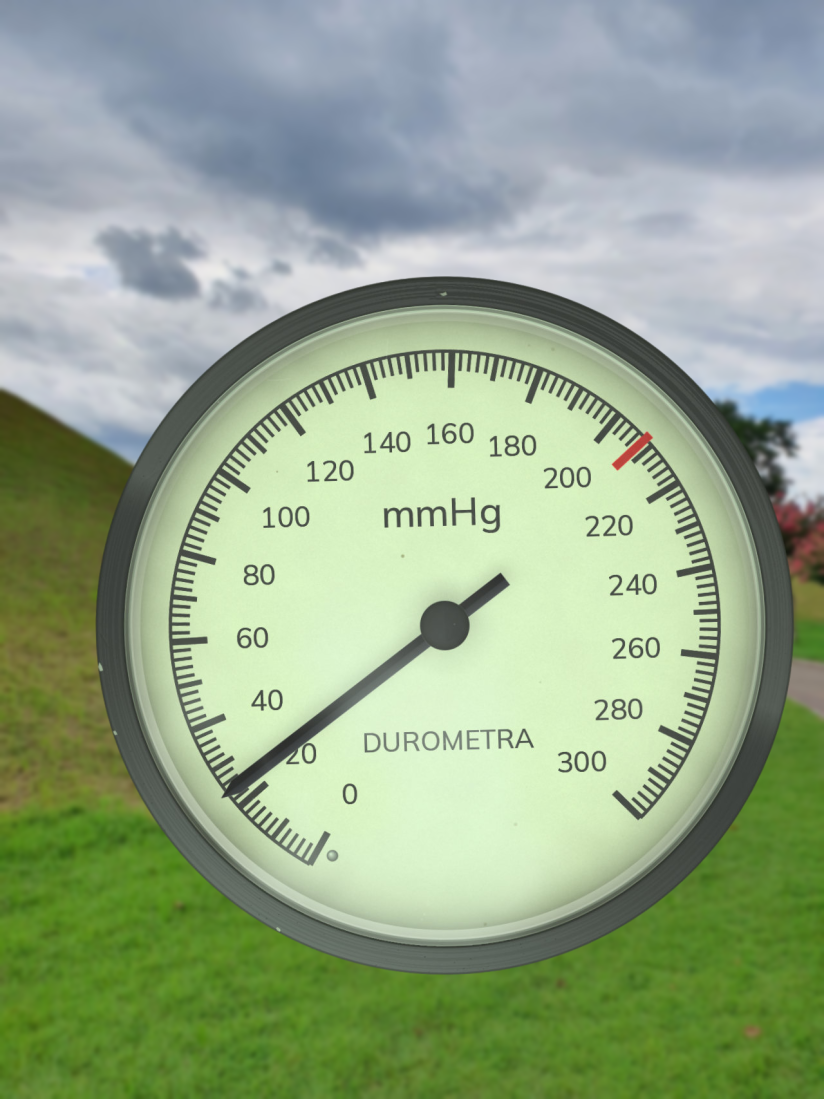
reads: 24
